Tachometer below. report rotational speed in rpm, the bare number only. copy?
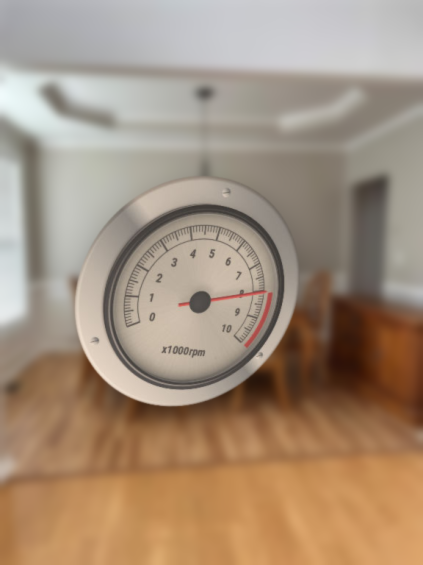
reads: 8000
